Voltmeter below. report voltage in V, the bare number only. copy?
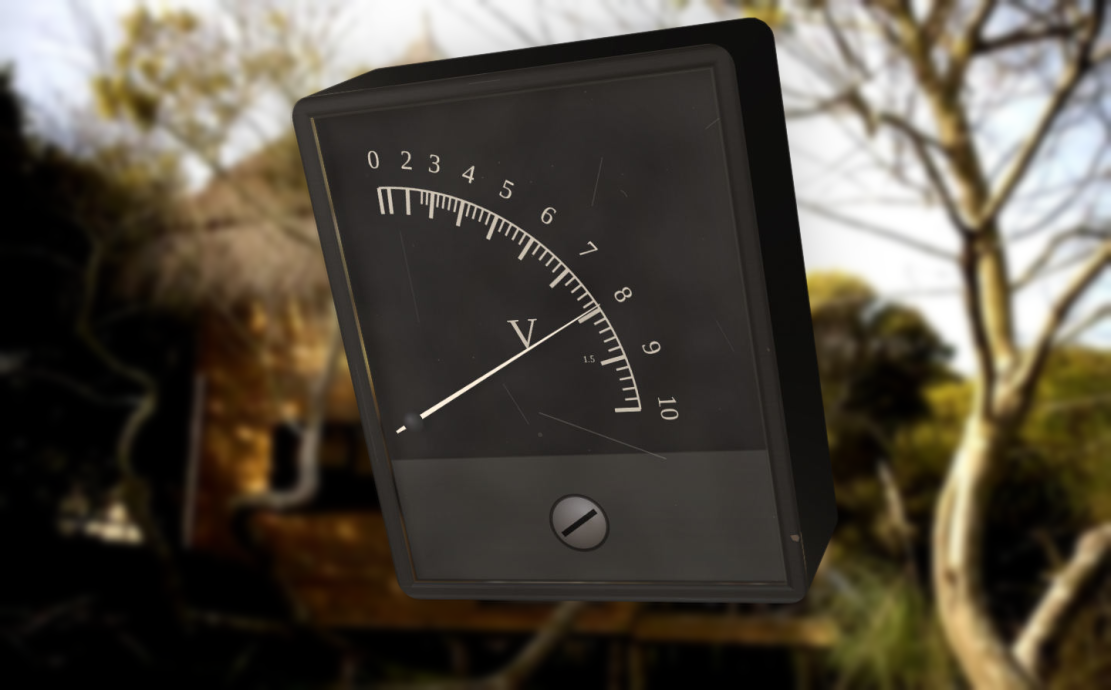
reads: 7.9
